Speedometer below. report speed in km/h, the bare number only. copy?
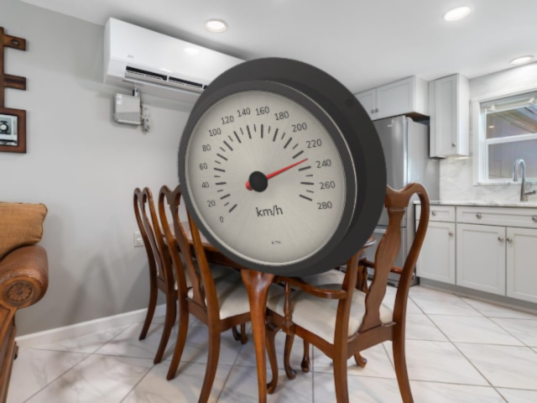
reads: 230
